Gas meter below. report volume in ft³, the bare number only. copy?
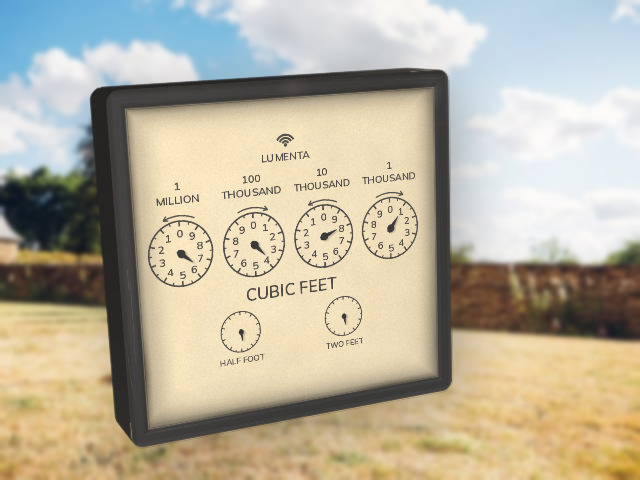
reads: 638100
